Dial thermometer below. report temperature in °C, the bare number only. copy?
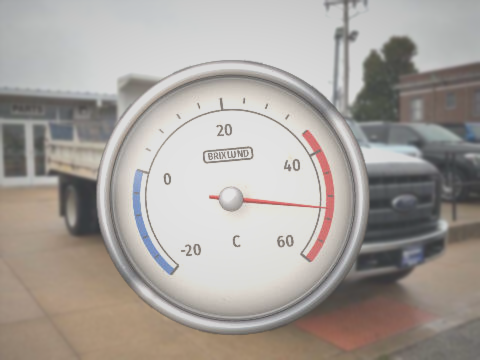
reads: 50
